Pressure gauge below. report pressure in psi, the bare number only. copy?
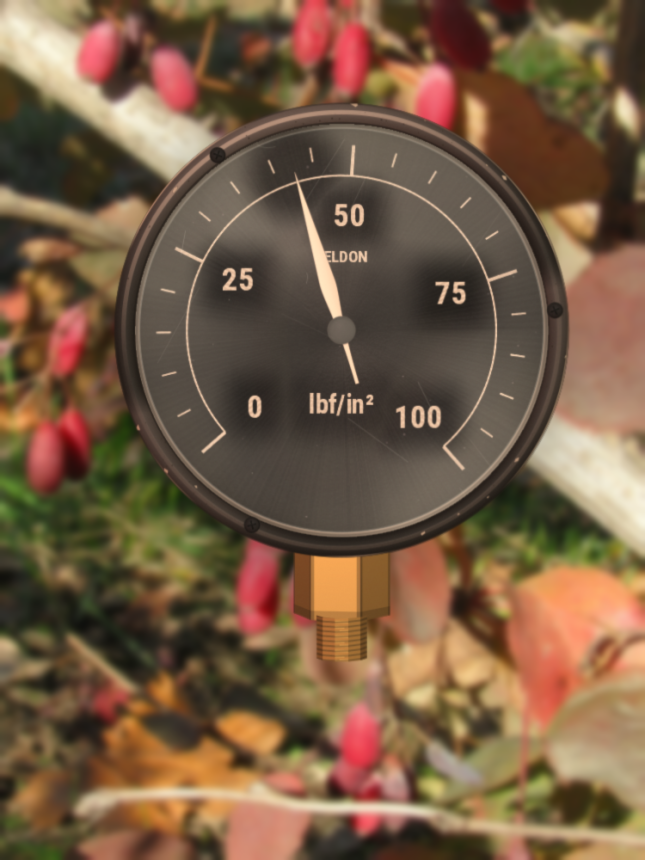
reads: 42.5
